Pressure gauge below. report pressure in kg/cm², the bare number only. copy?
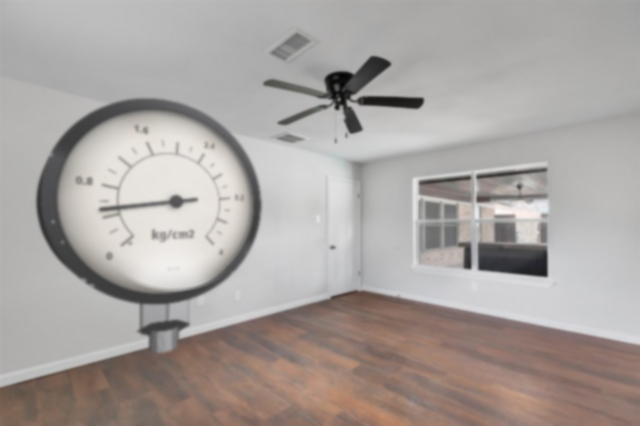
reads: 0.5
